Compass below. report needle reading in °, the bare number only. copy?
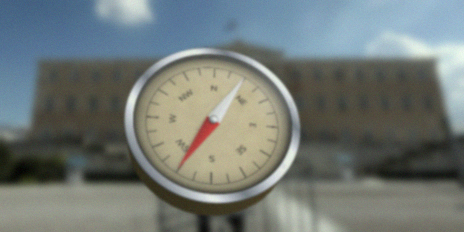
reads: 210
